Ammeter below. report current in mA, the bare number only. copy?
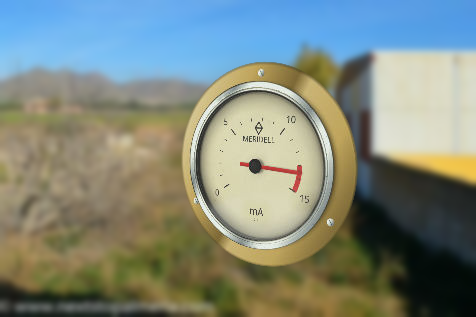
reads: 13.5
